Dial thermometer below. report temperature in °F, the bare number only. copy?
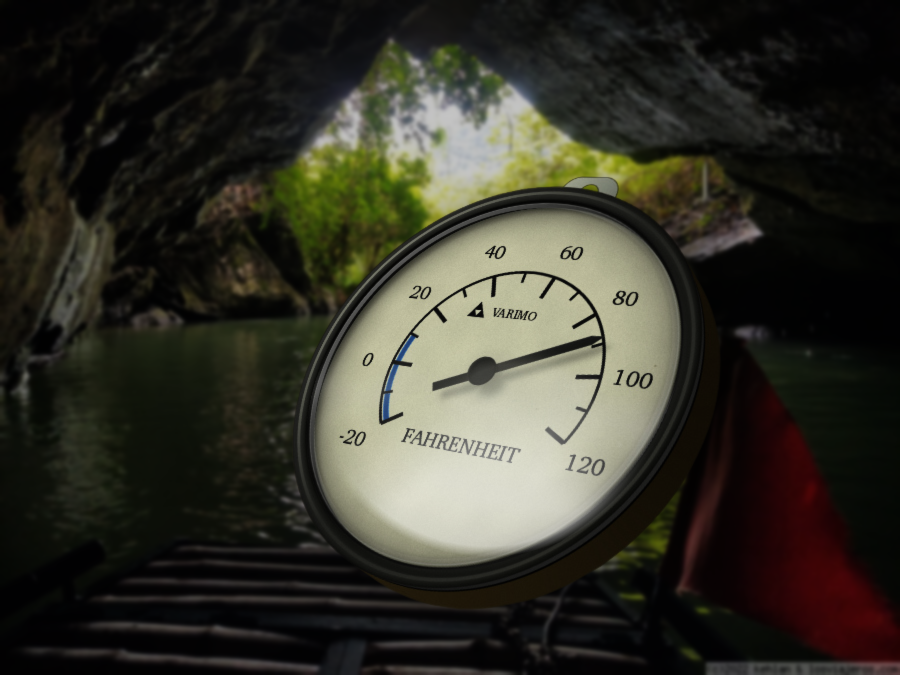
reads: 90
